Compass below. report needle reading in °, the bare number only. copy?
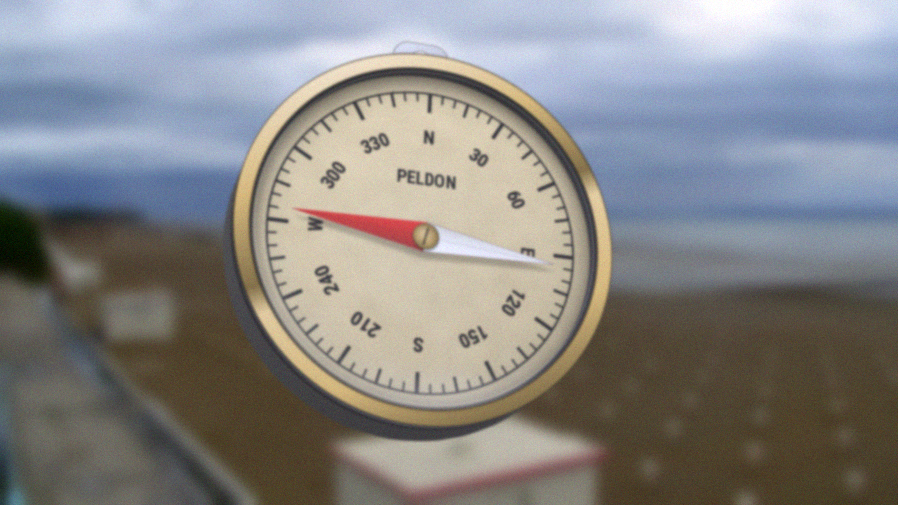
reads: 275
